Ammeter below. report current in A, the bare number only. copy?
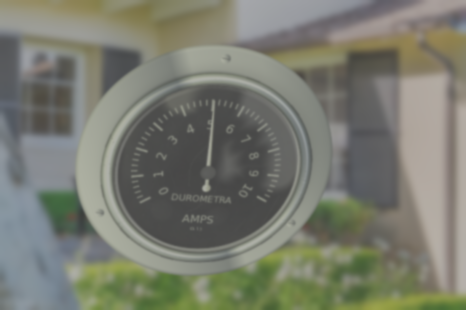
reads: 5
